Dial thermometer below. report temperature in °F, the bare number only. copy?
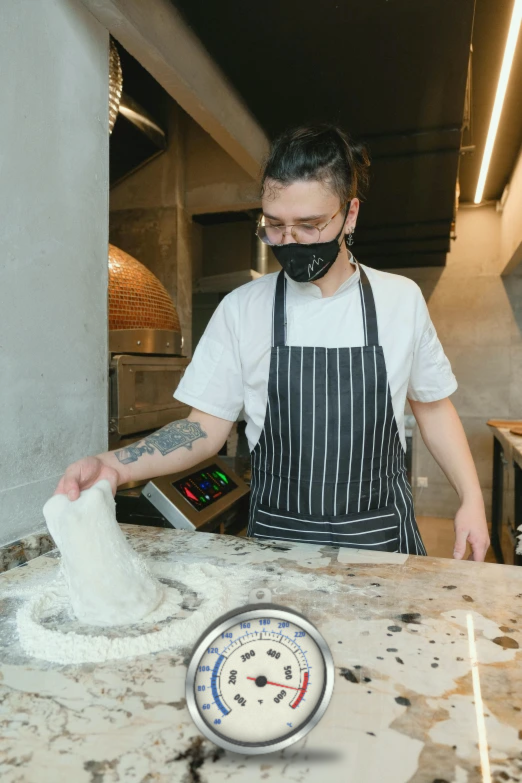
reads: 550
